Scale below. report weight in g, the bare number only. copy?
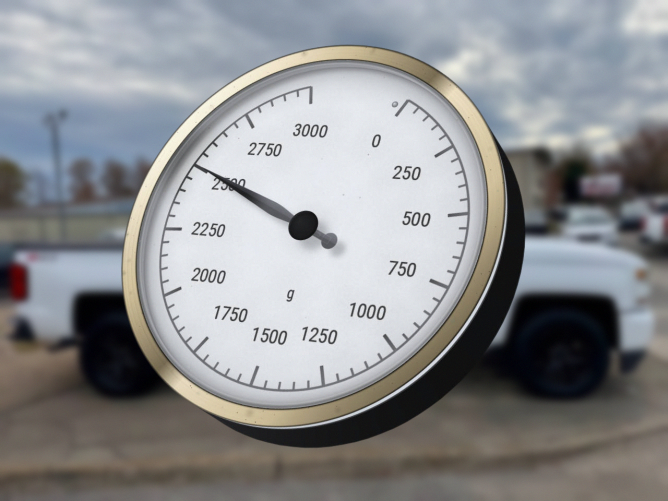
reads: 2500
